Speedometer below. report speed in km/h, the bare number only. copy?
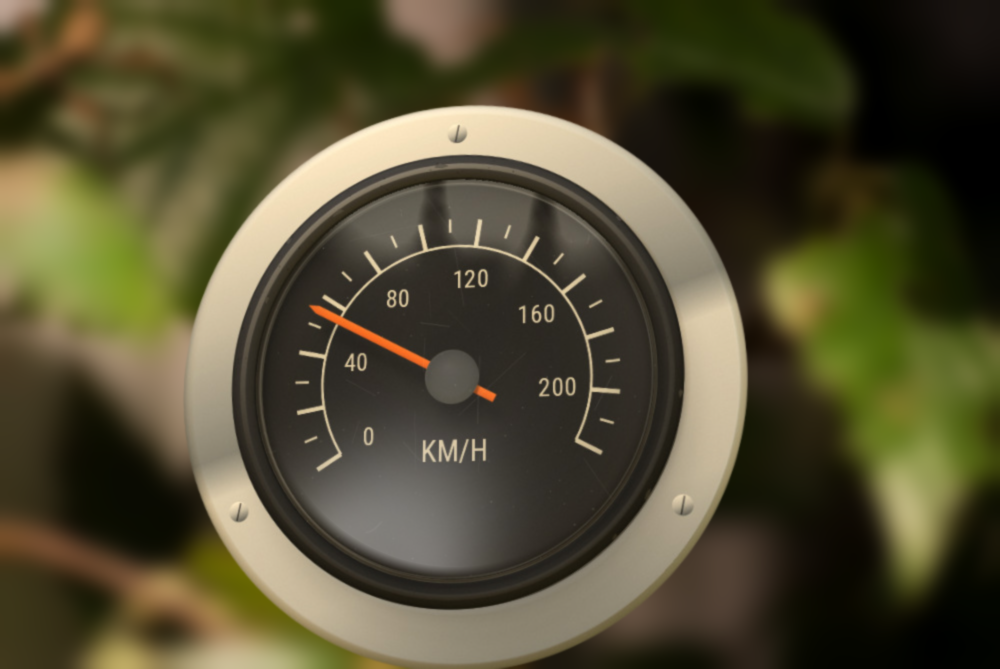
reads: 55
